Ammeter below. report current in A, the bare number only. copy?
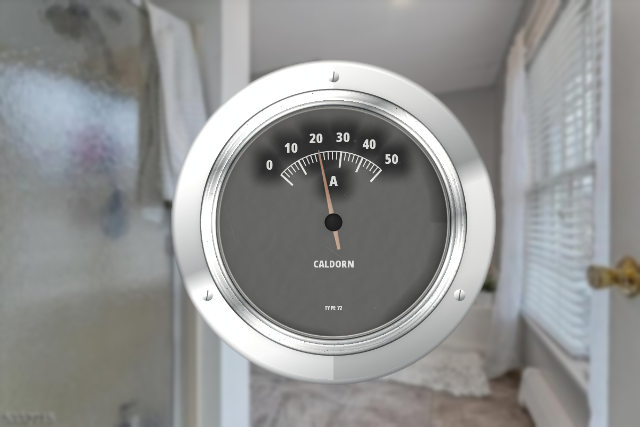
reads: 20
